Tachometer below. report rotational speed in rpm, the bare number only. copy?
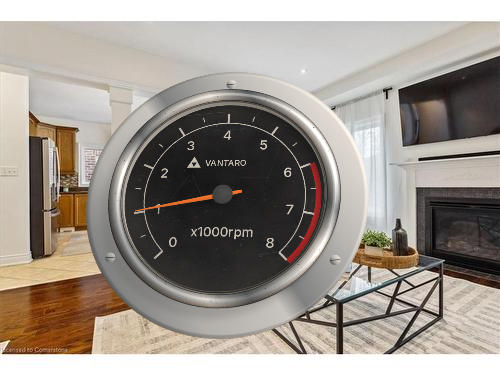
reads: 1000
